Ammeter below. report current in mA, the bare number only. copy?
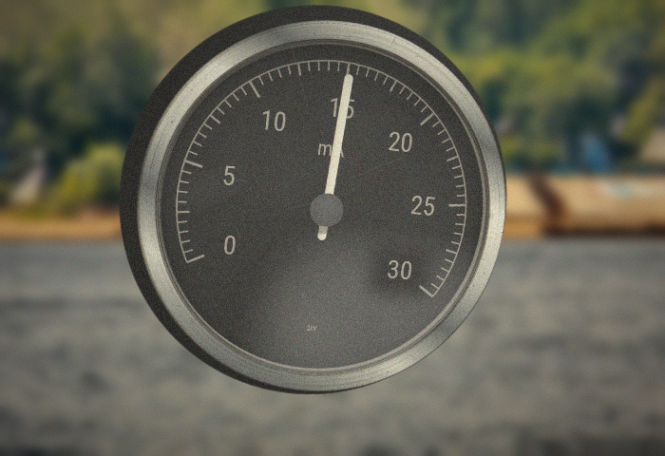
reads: 15
